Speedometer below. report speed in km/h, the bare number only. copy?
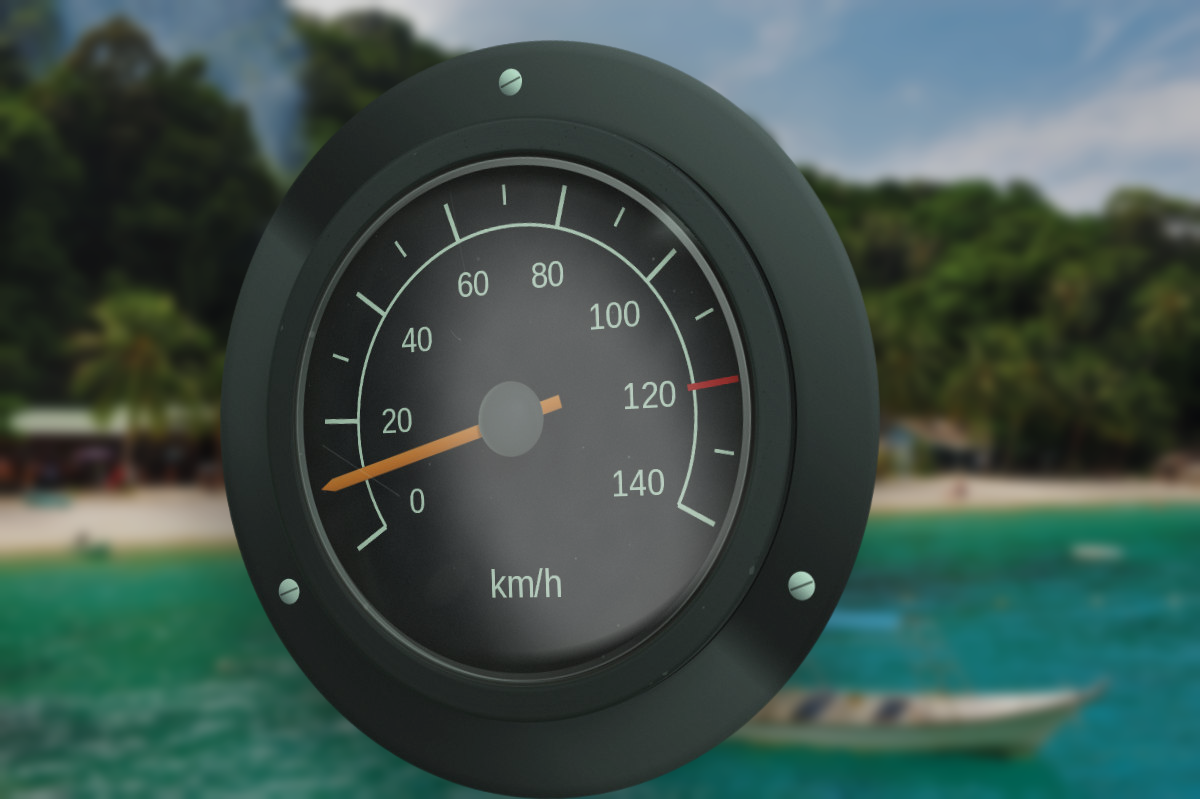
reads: 10
